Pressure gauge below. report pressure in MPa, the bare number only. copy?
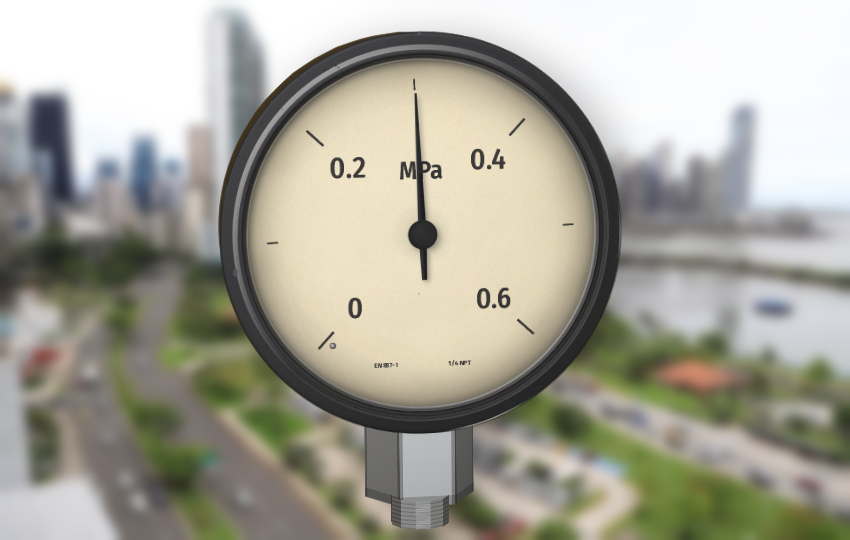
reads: 0.3
